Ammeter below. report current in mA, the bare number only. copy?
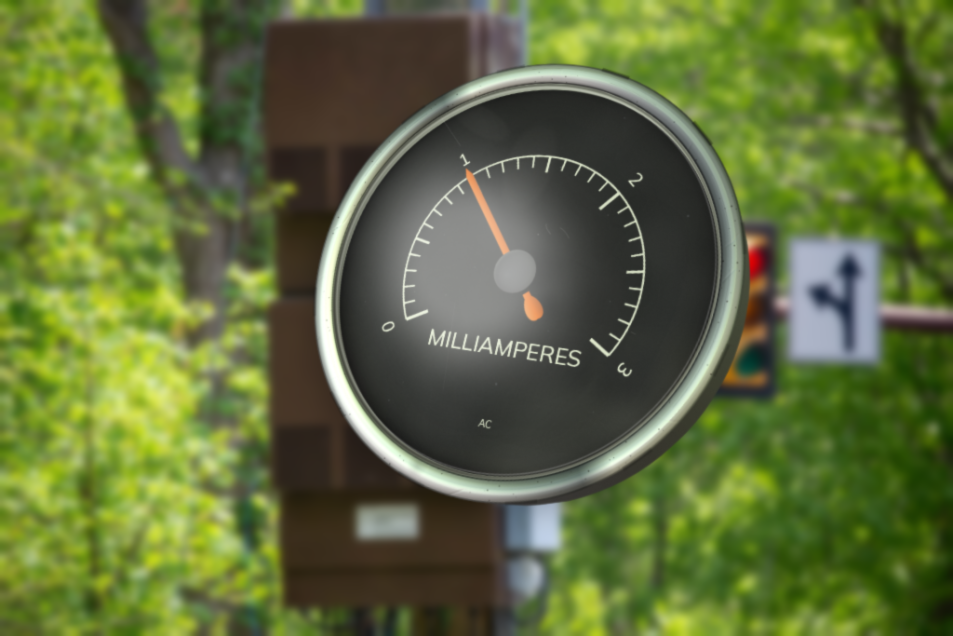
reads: 1
